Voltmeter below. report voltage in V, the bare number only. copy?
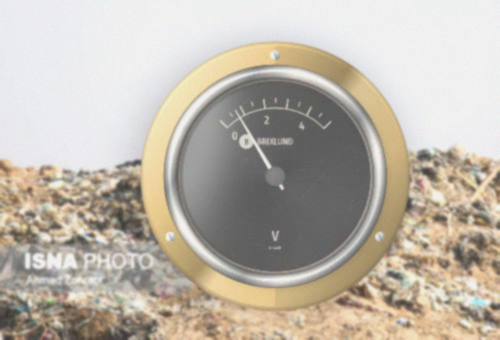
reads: 0.75
